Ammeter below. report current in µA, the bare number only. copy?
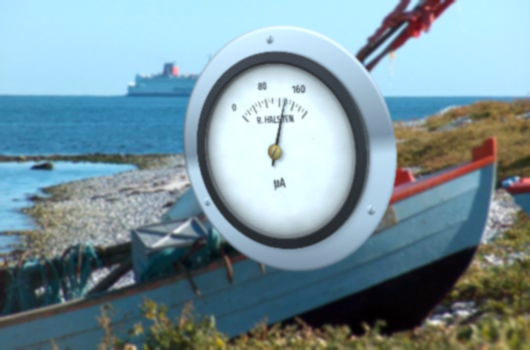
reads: 140
